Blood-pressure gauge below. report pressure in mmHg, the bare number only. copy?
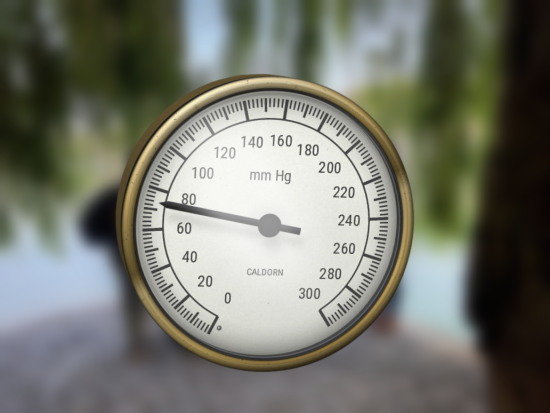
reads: 74
